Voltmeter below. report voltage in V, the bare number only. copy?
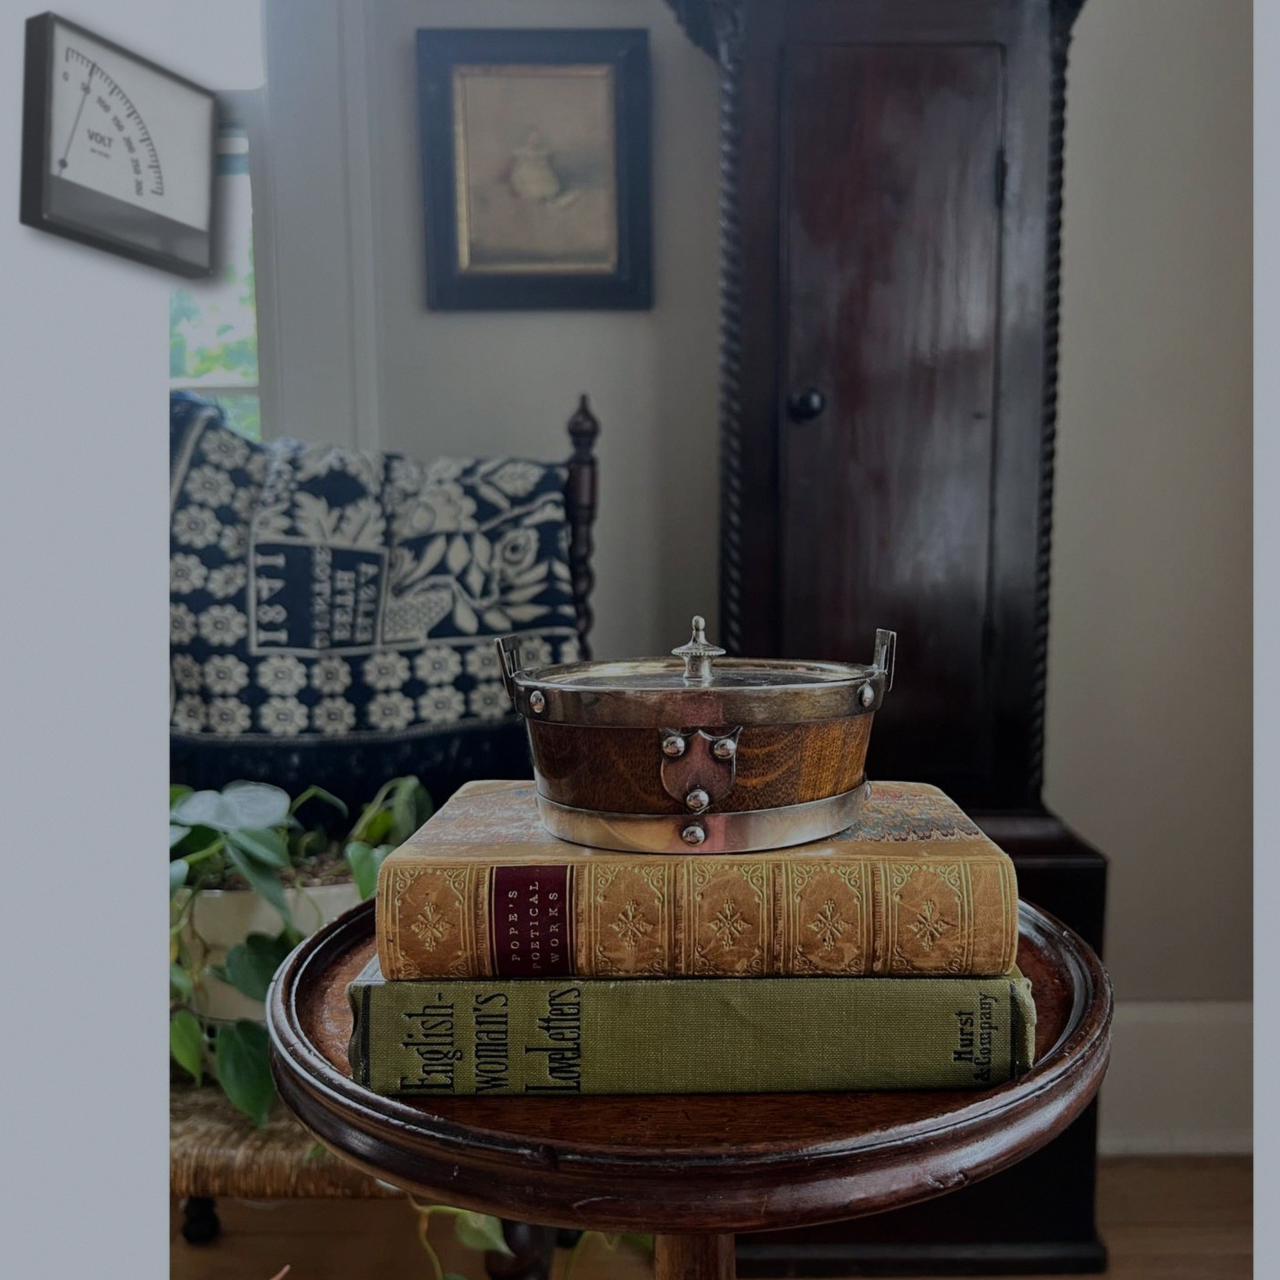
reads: 50
